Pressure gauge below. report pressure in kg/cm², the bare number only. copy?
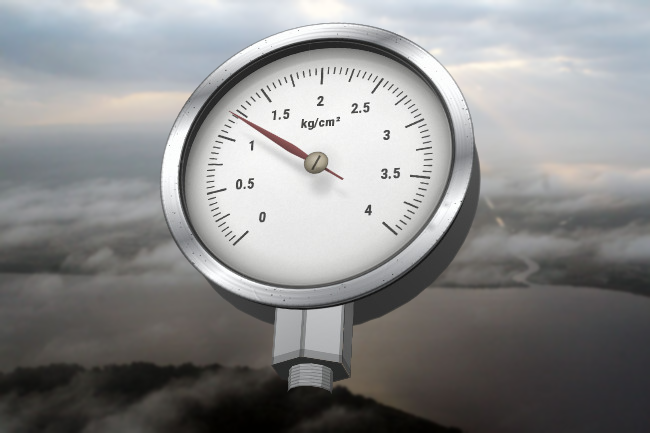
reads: 1.2
